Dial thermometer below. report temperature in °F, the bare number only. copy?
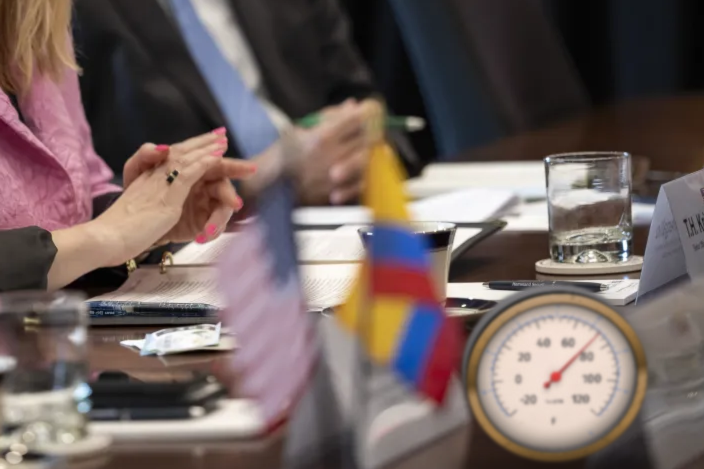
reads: 72
